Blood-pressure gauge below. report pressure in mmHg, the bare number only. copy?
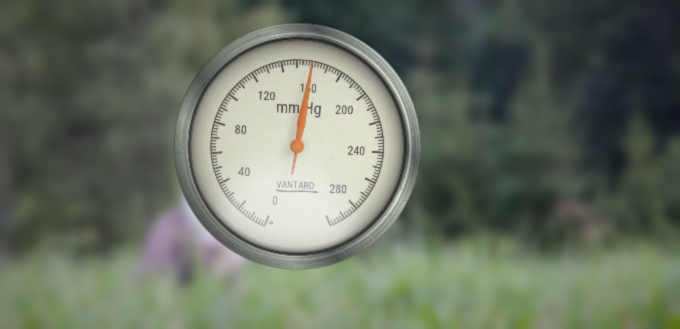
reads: 160
